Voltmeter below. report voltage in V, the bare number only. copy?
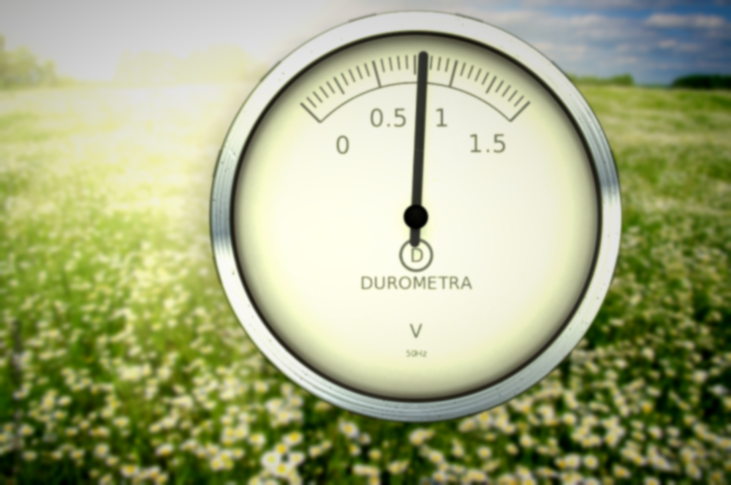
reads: 0.8
